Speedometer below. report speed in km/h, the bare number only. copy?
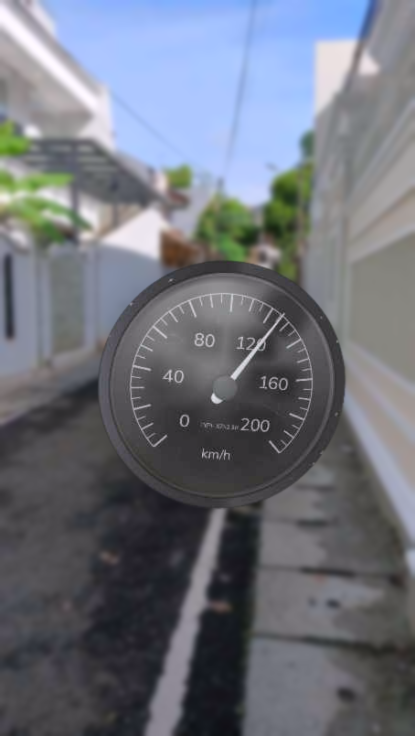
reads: 125
